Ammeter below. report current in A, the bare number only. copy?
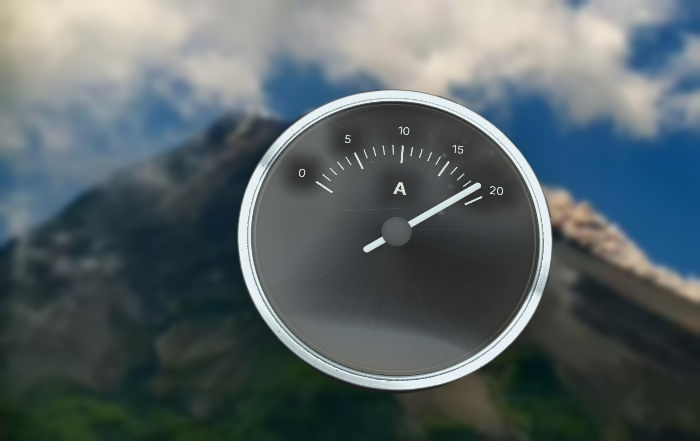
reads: 19
